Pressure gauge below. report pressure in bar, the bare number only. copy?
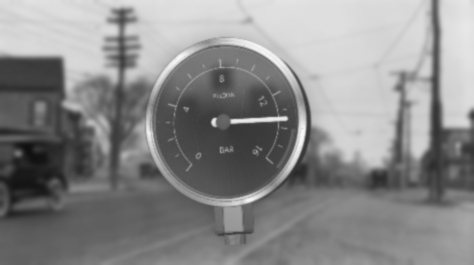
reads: 13.5
